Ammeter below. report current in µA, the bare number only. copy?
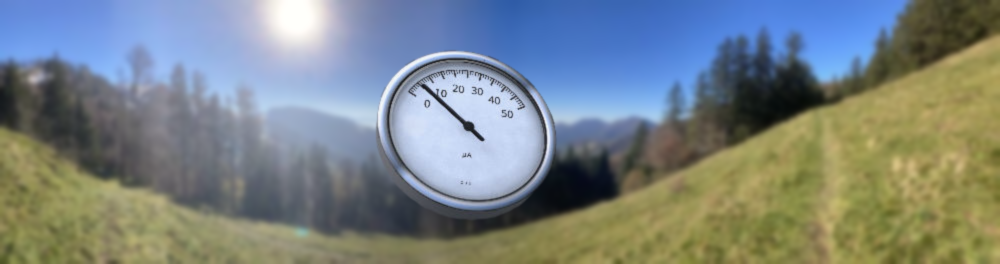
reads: 5
